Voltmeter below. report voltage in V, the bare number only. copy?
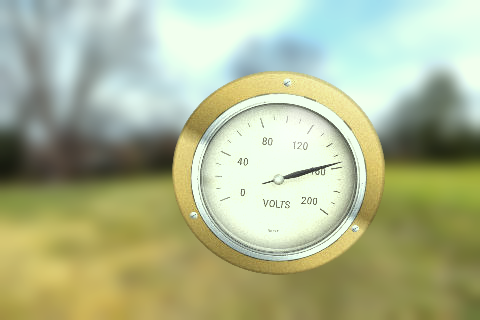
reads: 155
